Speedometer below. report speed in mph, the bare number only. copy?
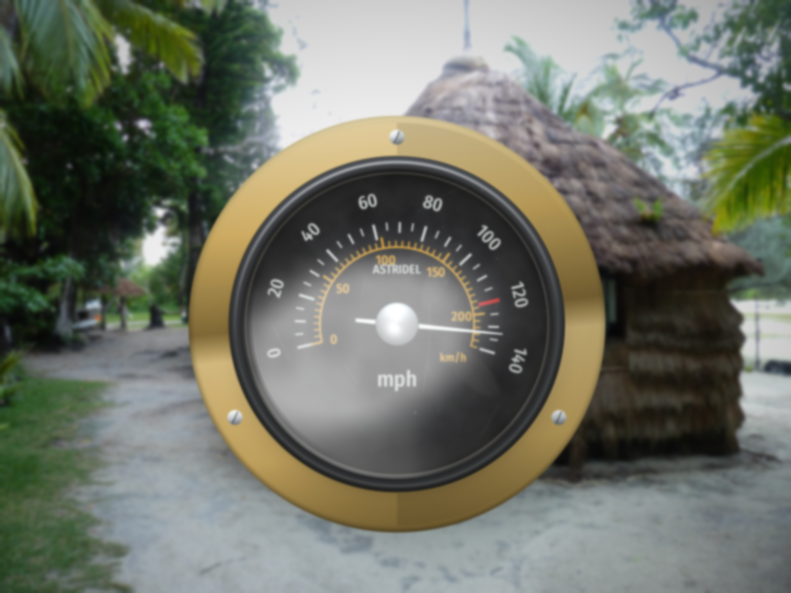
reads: 132.5
